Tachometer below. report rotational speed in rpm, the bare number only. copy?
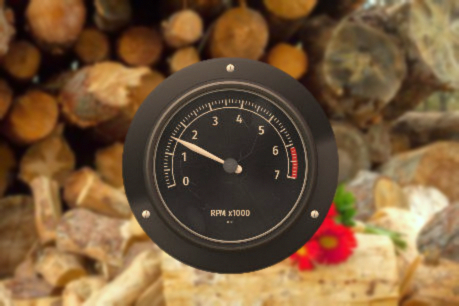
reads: 1500
